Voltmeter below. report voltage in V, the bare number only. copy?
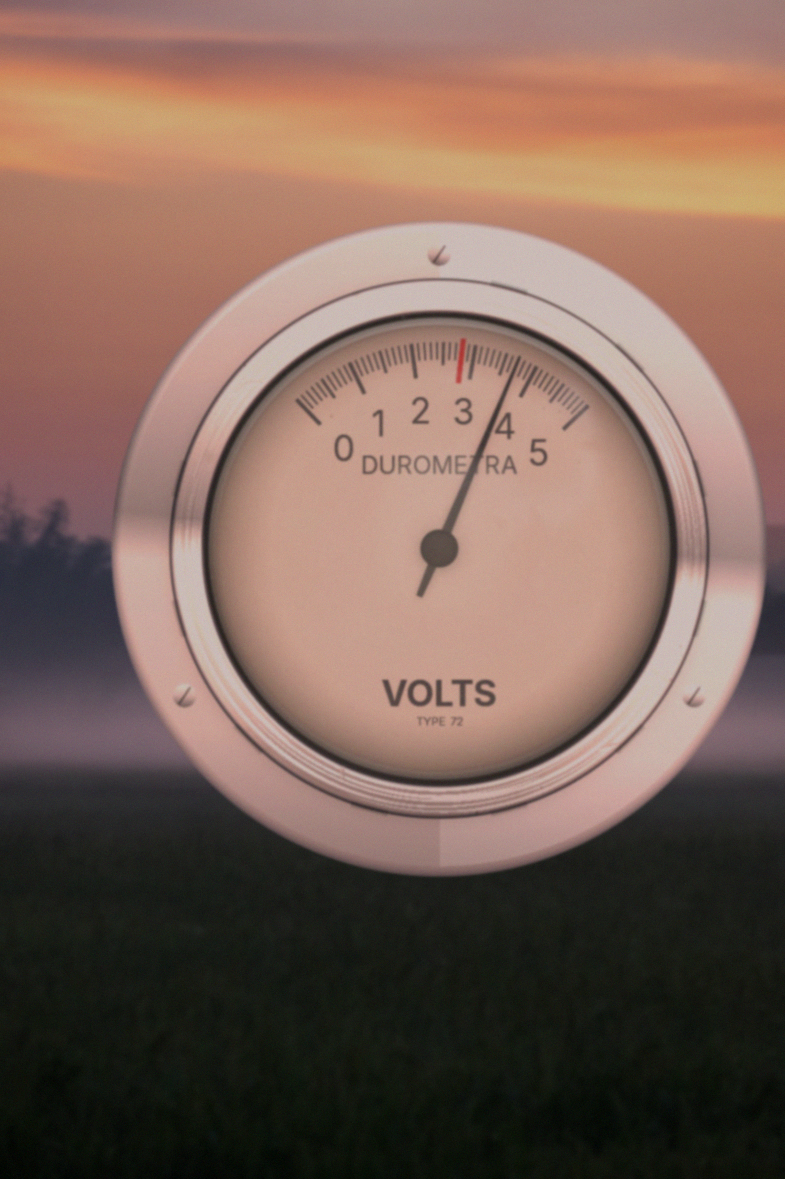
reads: 3.7
